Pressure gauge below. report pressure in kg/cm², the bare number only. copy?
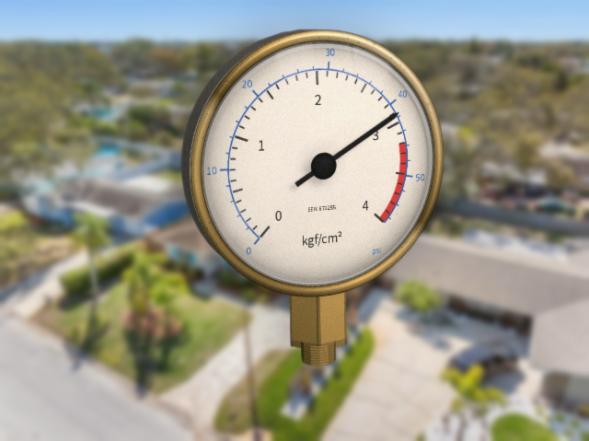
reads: 2.9
